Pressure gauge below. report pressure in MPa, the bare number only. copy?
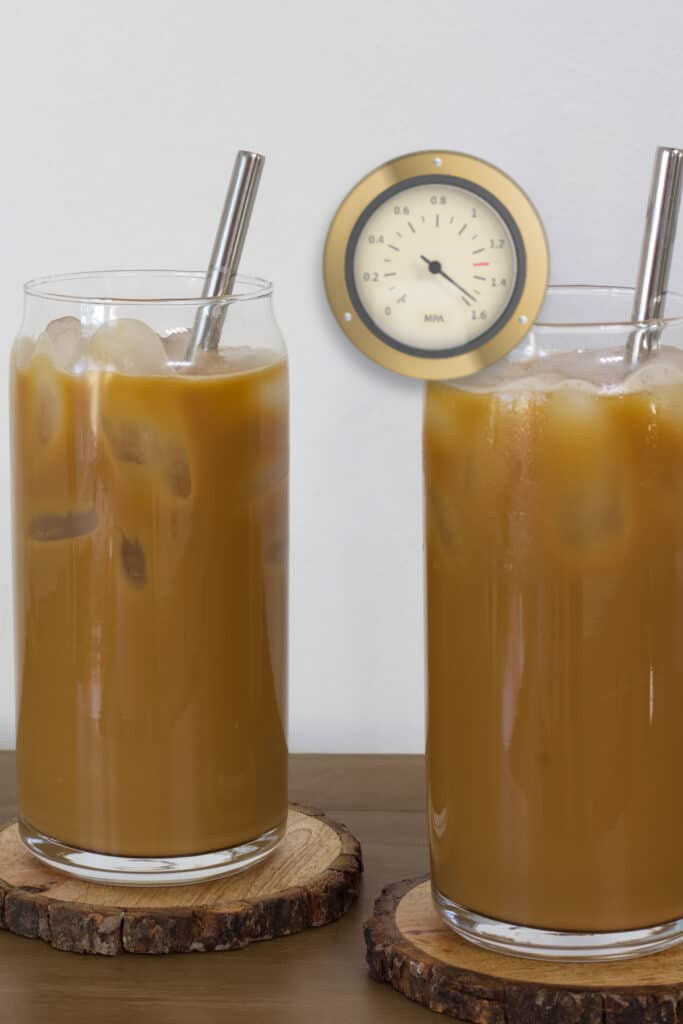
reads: 1.55
